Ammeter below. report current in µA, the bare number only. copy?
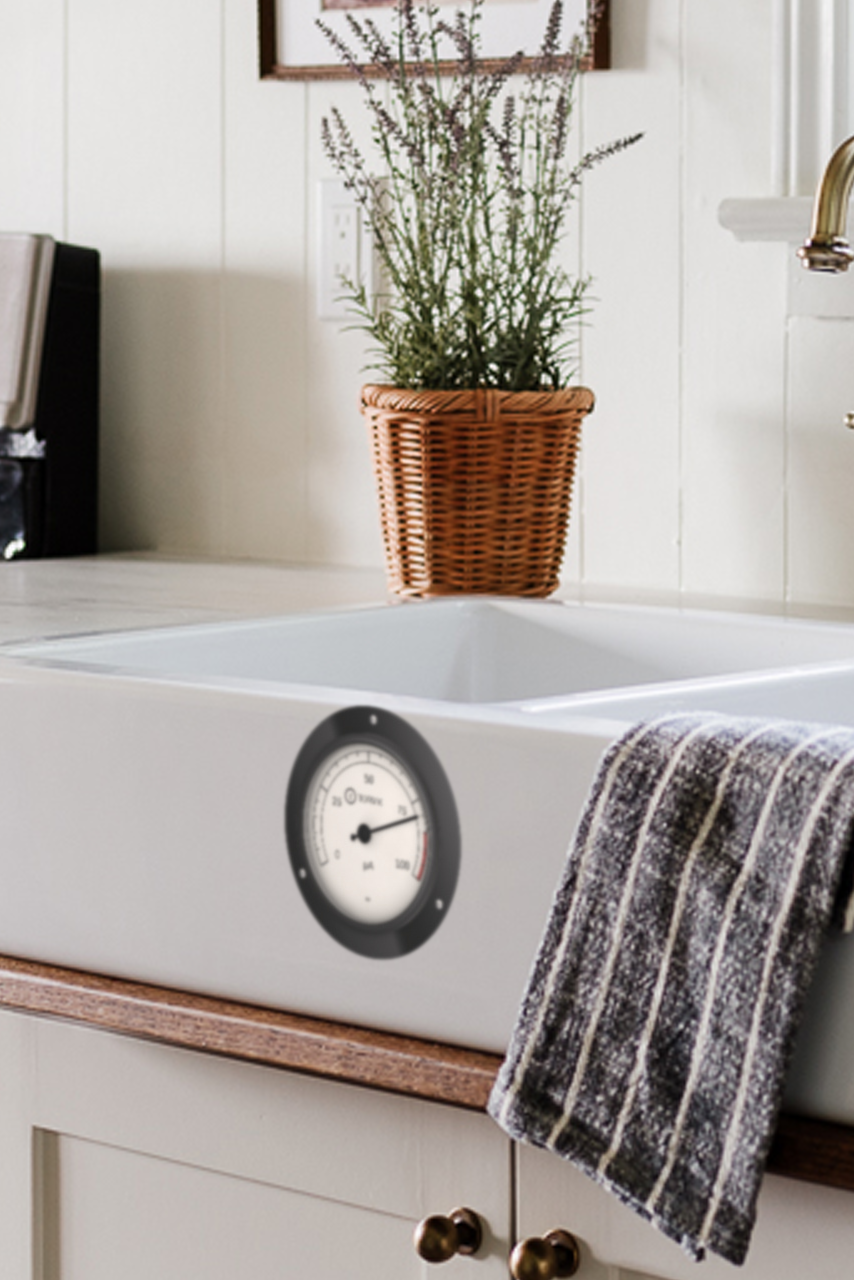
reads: 80
